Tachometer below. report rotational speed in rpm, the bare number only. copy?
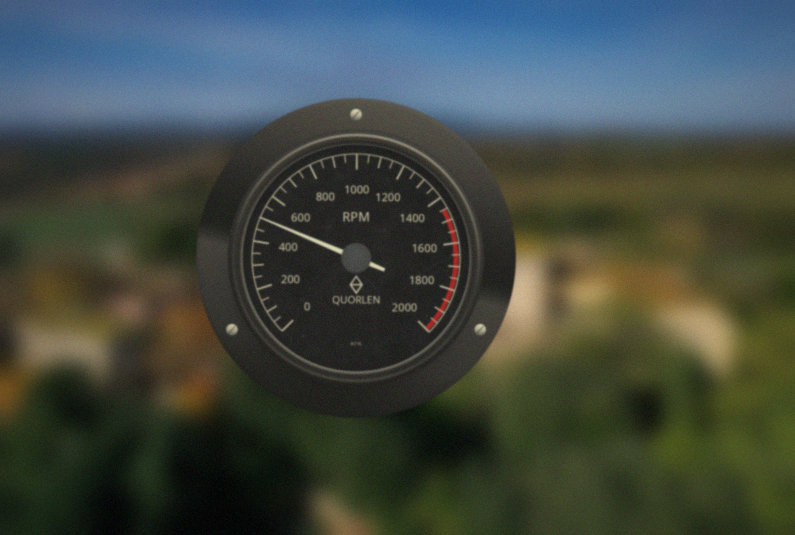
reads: 500
